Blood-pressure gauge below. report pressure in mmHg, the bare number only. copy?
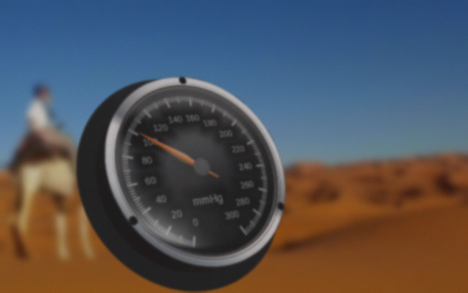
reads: 100
